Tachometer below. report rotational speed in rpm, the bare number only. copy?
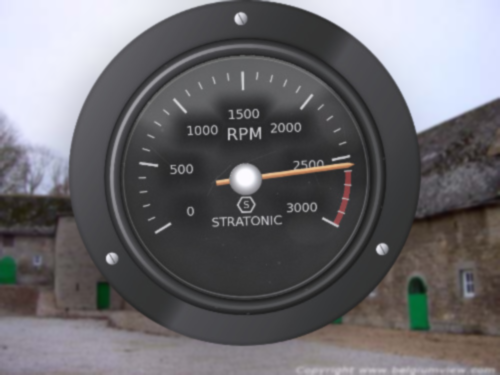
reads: 2550
